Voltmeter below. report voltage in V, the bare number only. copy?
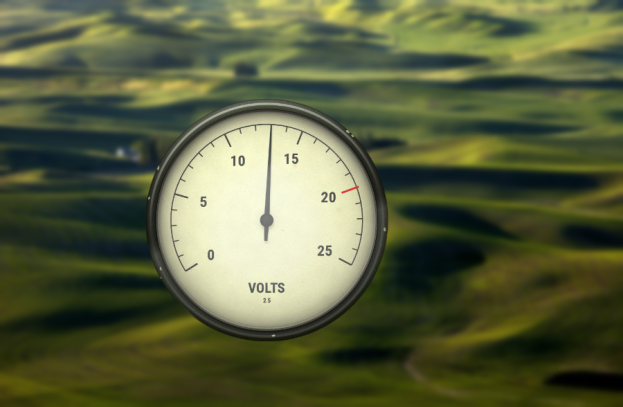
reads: 13
